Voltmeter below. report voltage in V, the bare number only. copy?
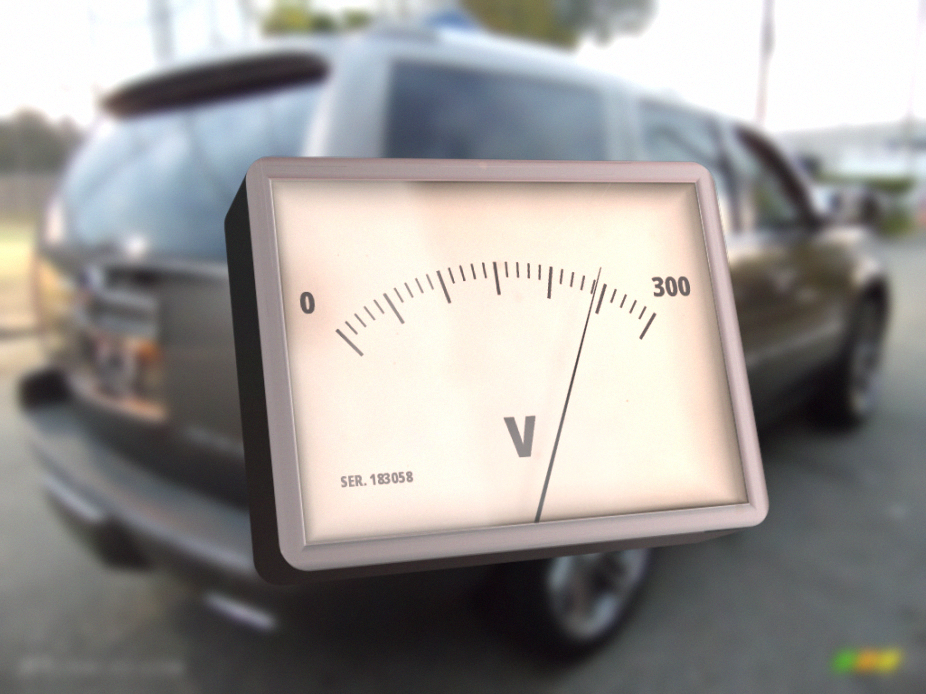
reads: 240
